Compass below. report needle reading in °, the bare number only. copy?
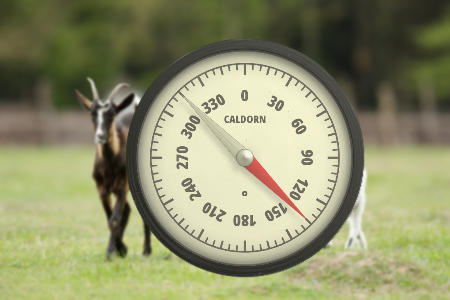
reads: 135
